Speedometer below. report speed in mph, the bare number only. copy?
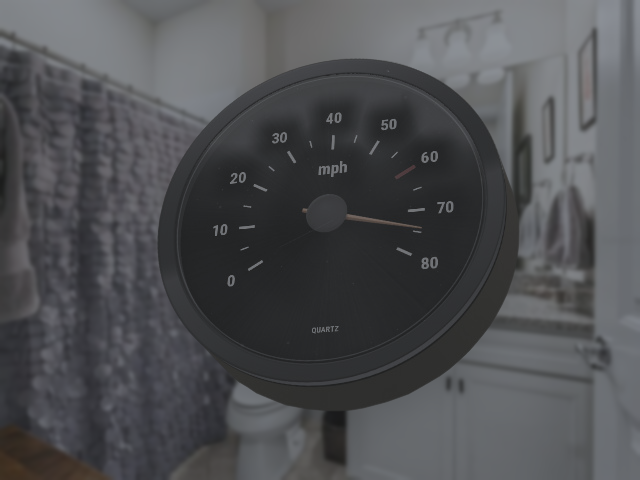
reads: 75
